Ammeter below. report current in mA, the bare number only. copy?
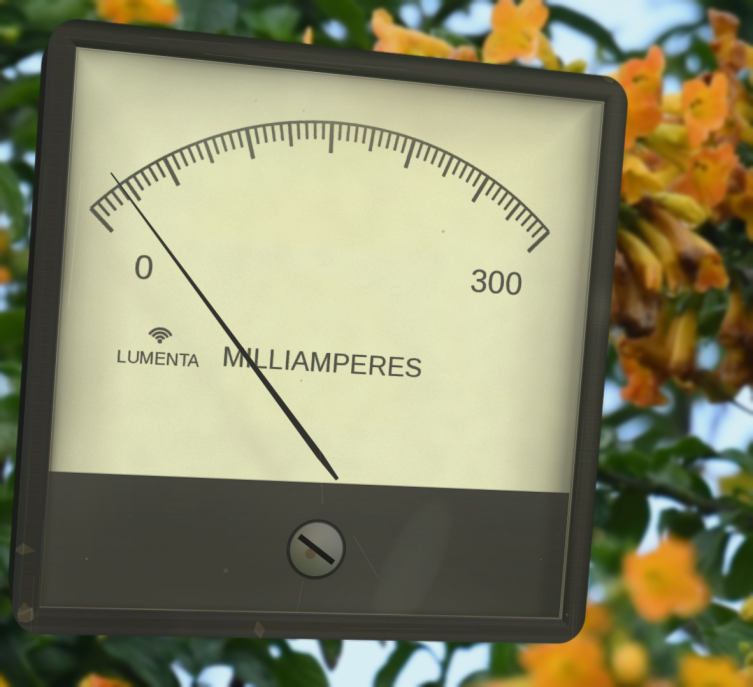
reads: 20
